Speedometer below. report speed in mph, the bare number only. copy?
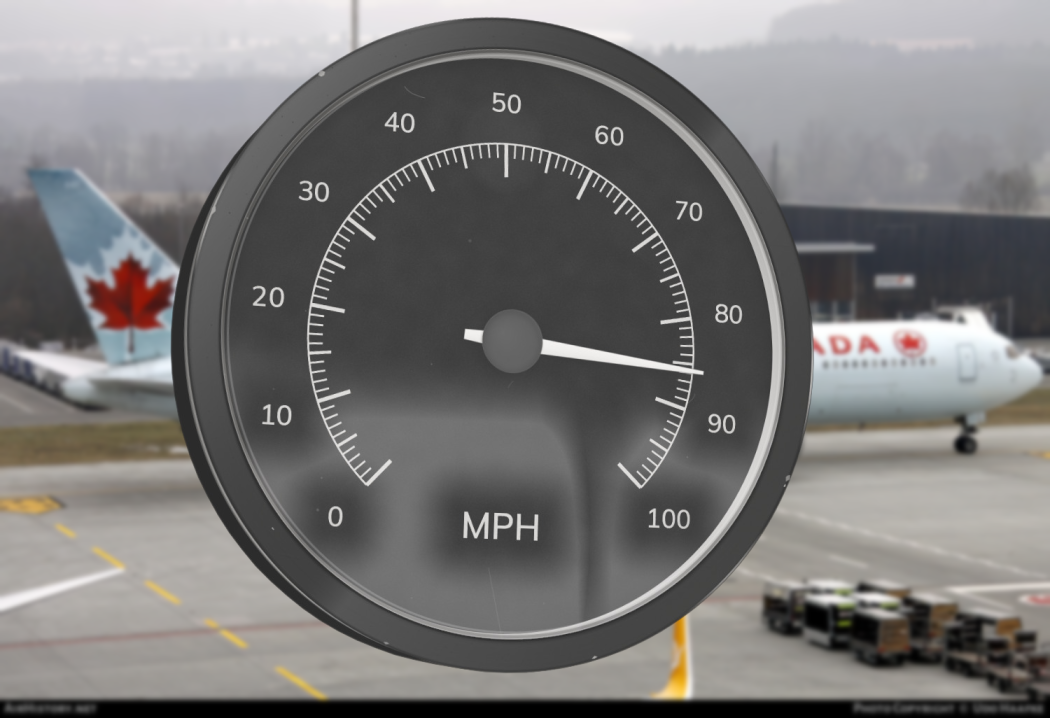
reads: 86
